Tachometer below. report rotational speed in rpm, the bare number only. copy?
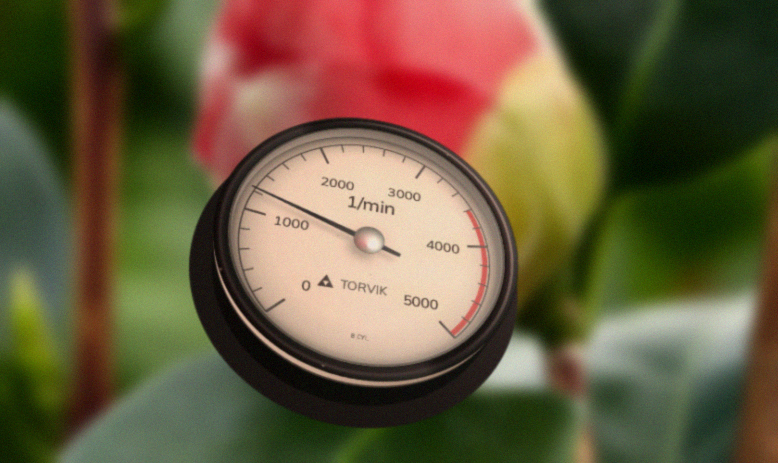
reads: 1200
